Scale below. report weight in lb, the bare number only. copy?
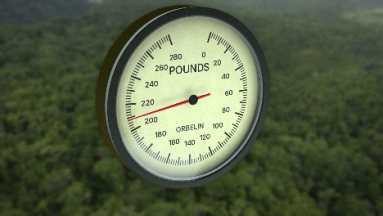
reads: 210
